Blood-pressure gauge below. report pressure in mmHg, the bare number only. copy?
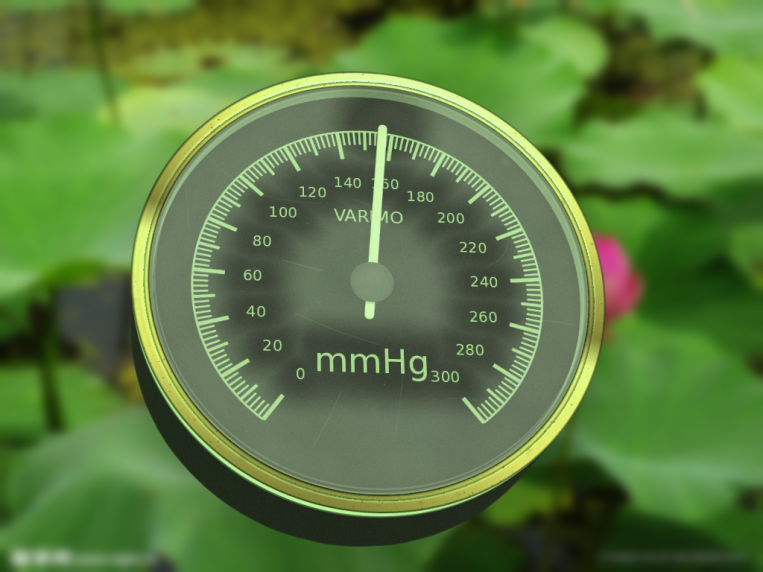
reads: 156
